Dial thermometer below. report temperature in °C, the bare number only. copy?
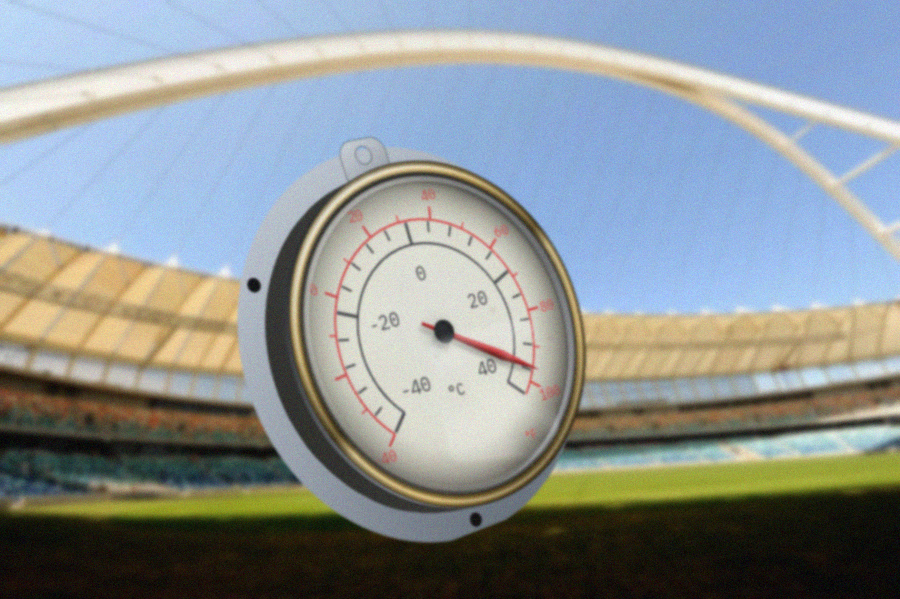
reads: 36
